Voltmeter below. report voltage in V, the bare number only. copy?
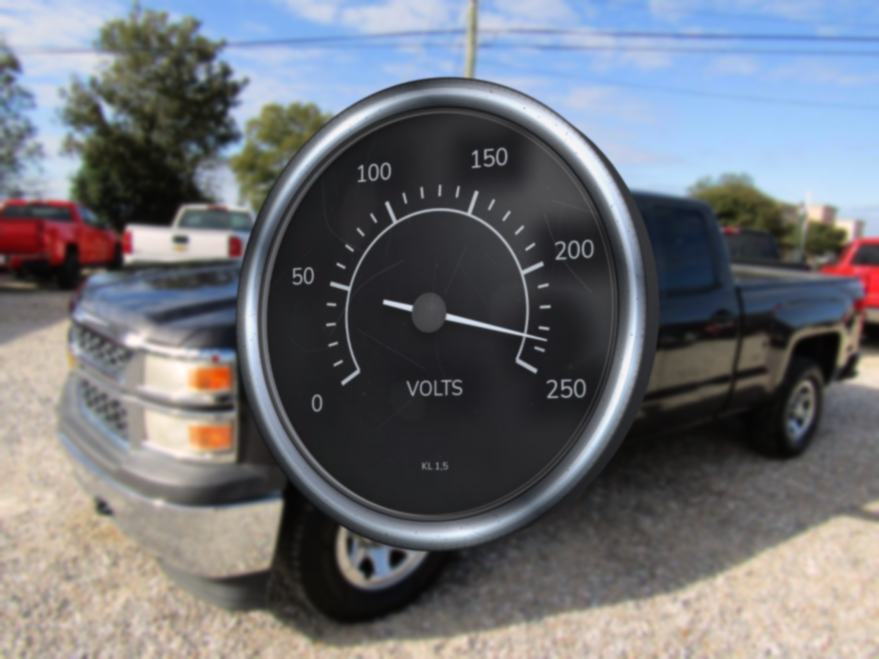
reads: 235
